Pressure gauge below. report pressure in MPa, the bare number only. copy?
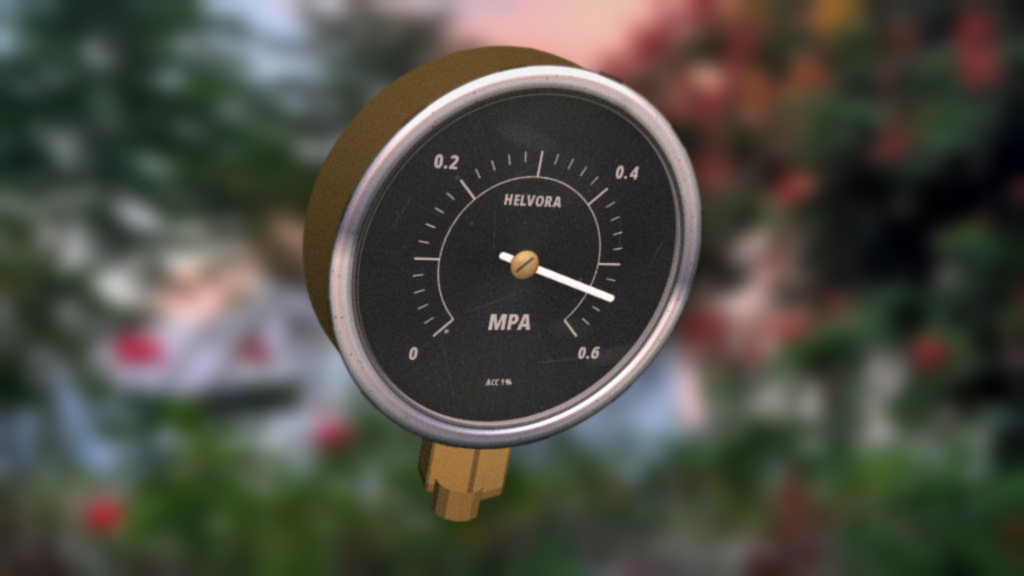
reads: 0.54
